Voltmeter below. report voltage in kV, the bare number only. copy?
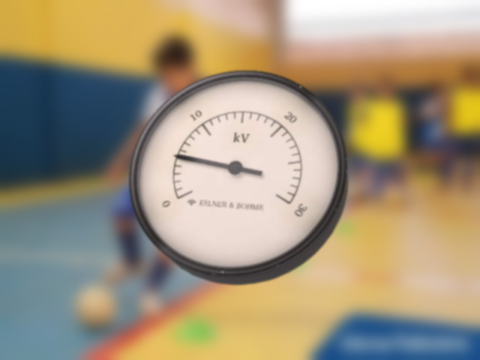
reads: 5
